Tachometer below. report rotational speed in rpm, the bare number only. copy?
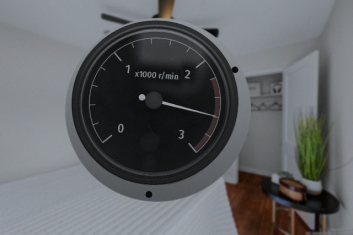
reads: 2600
